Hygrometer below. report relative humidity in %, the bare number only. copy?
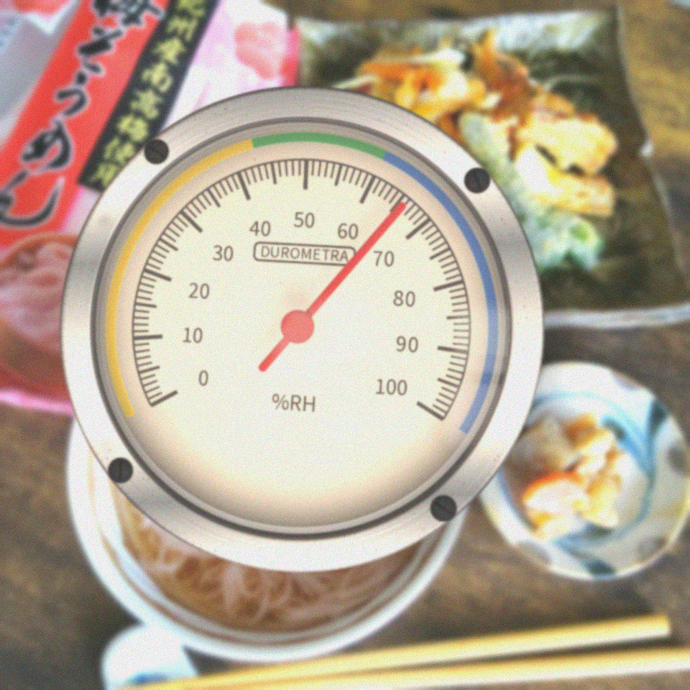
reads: 66
